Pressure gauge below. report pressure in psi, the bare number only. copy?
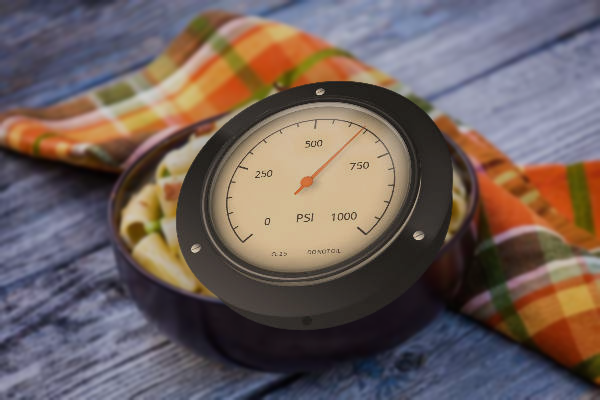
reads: 650
